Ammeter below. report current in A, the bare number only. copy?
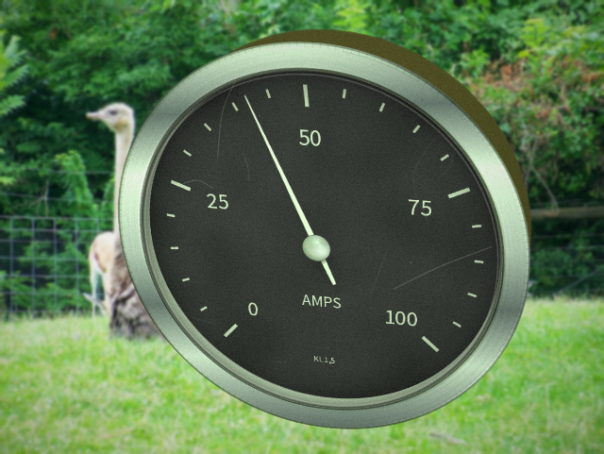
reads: 42.5
